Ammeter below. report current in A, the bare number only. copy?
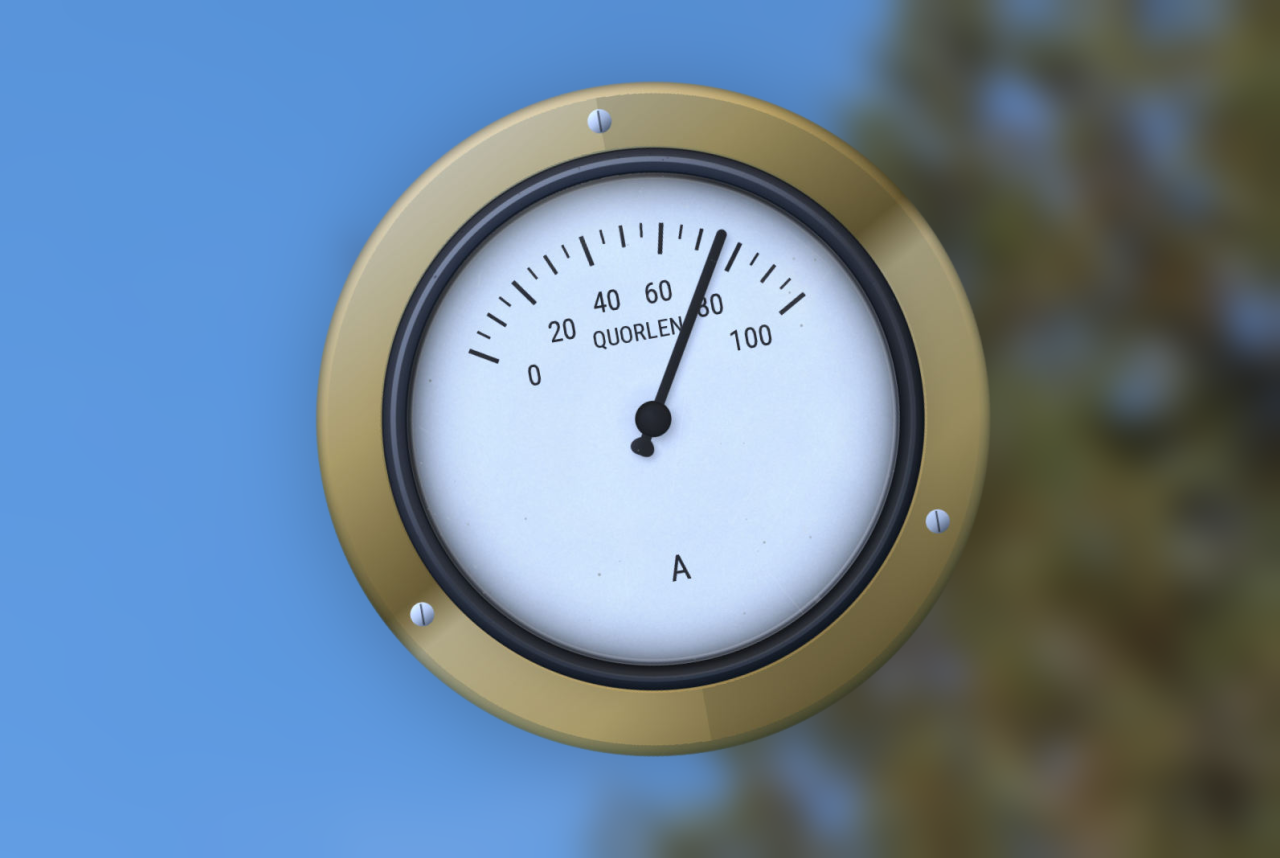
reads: 75
